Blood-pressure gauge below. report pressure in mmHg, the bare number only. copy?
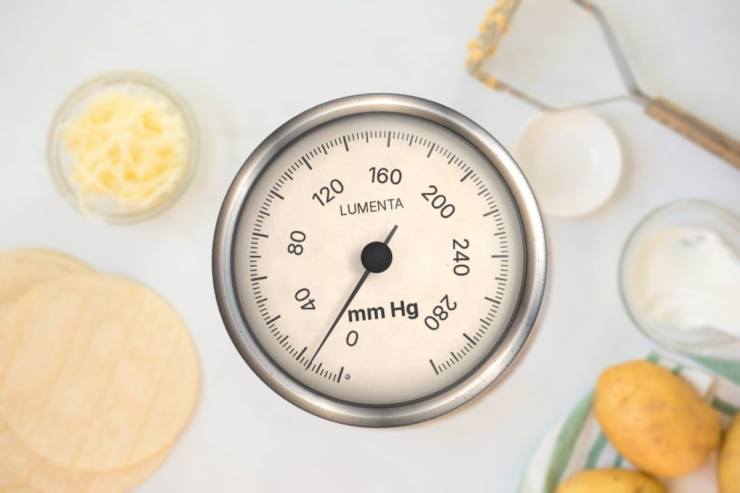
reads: 14
